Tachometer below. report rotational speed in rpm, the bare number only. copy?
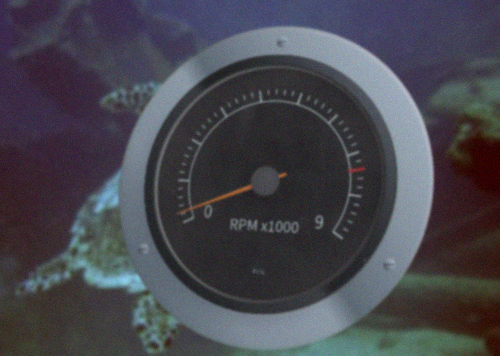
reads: 200
